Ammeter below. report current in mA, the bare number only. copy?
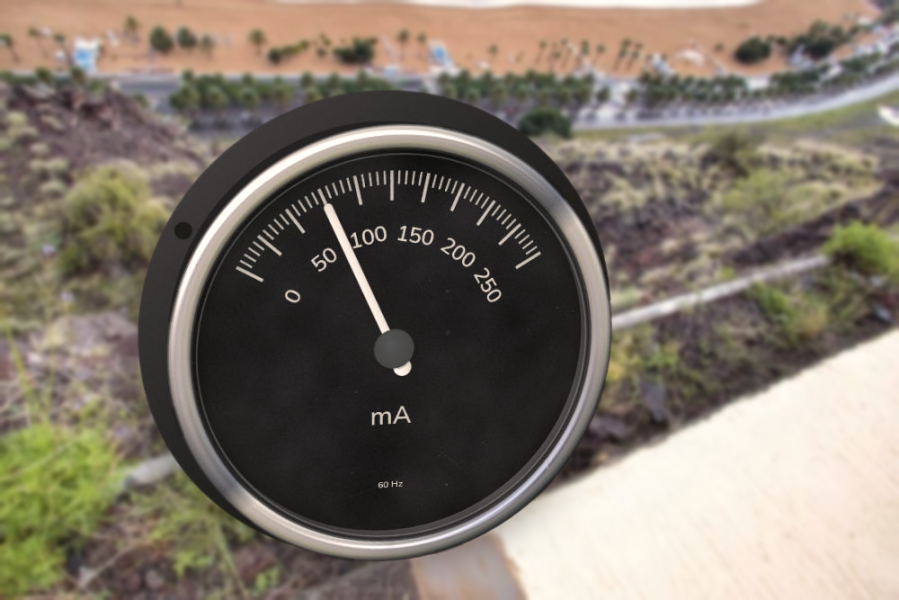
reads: 75
